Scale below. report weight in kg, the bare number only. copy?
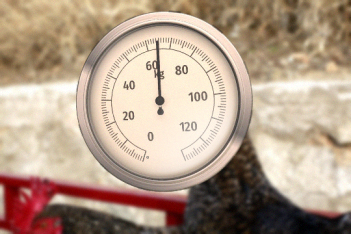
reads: 65
